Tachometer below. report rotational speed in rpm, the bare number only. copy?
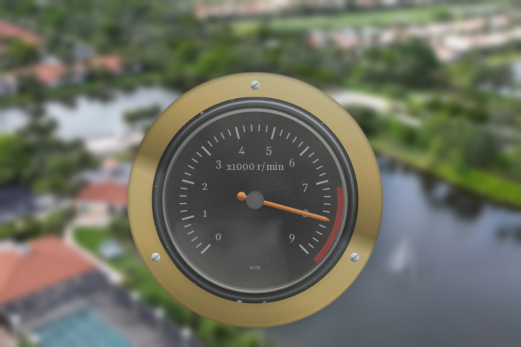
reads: 8000
